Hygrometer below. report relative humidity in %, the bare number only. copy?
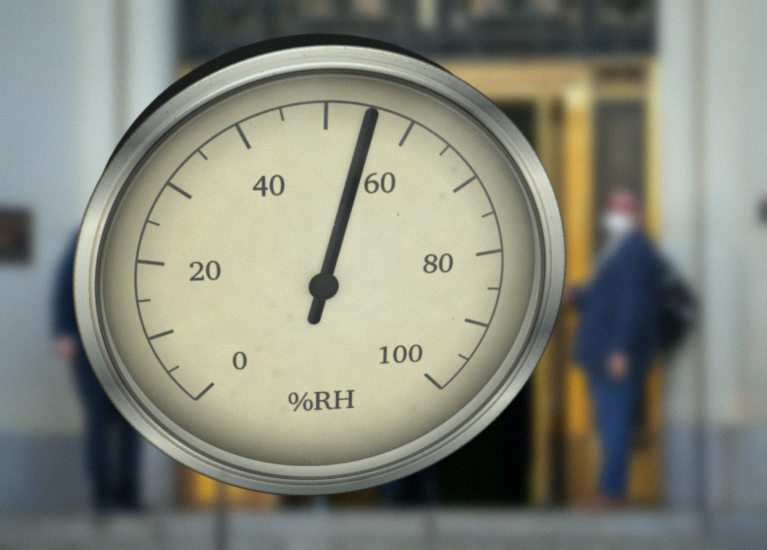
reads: 55
